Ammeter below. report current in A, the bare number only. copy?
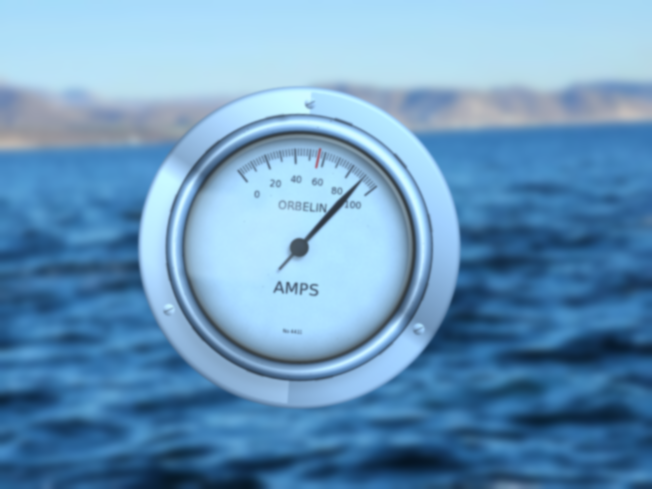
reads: 90
